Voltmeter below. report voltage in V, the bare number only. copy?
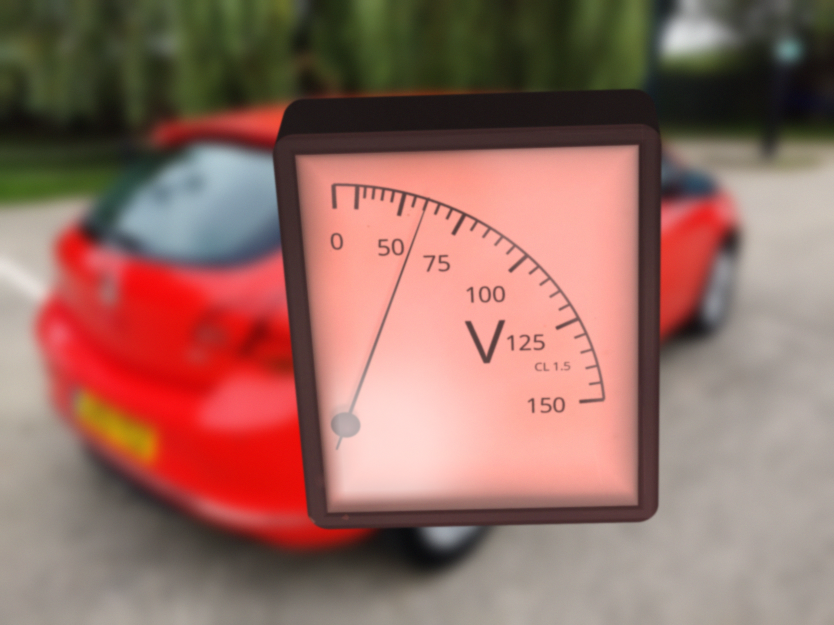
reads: 60
